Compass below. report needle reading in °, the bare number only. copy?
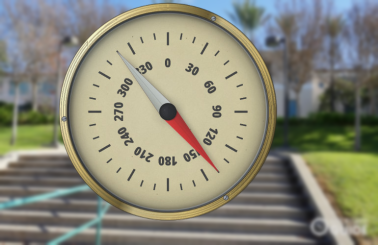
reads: 140
